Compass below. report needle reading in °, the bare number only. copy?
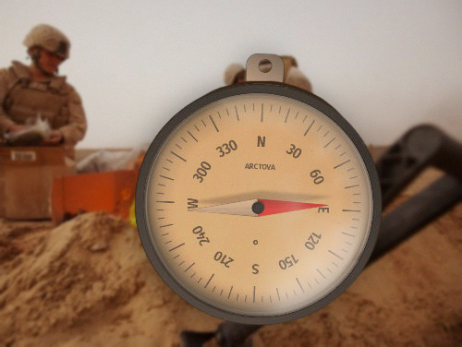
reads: 85
